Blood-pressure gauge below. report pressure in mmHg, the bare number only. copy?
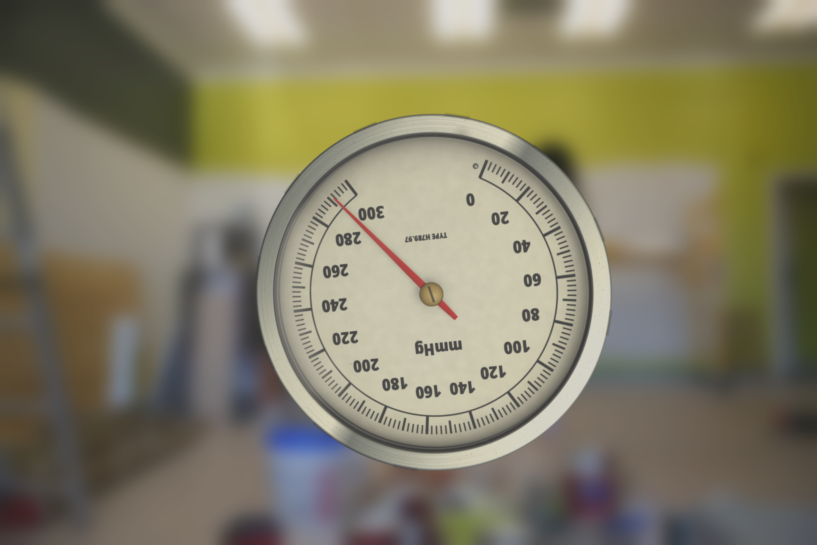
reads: 292
